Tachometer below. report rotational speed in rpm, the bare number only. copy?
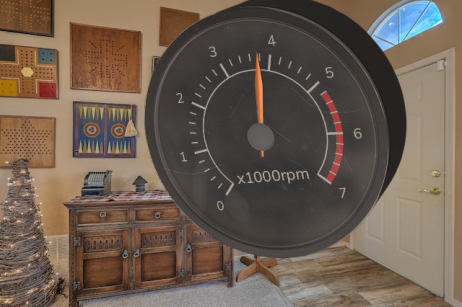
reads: 3800
